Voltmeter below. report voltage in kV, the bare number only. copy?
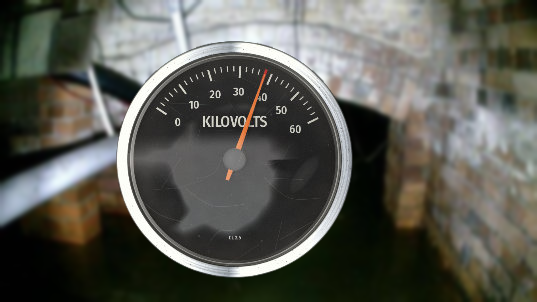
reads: 38
